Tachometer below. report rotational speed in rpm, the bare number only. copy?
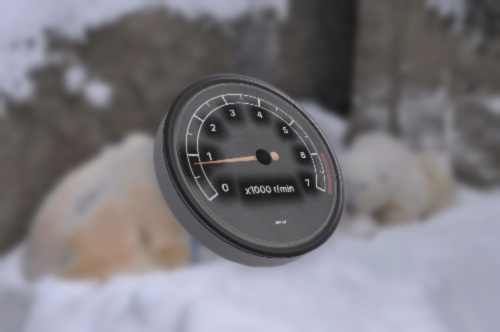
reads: 750
